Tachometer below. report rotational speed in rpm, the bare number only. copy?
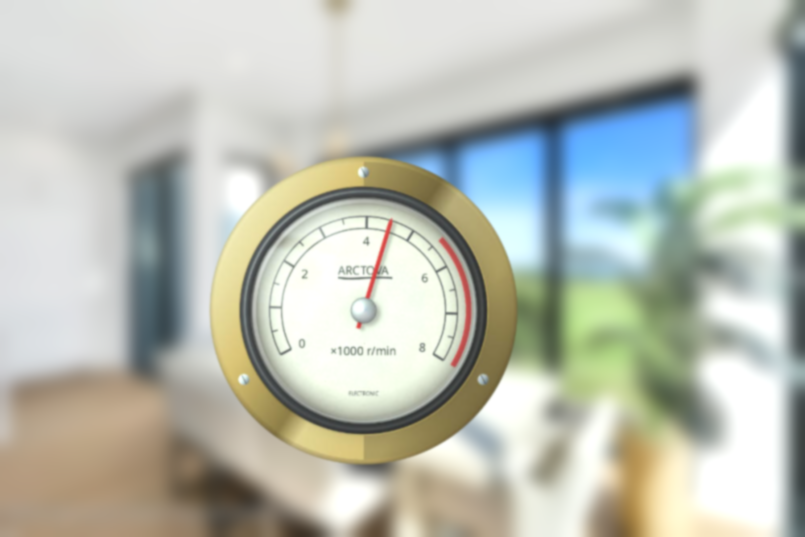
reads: 4500
